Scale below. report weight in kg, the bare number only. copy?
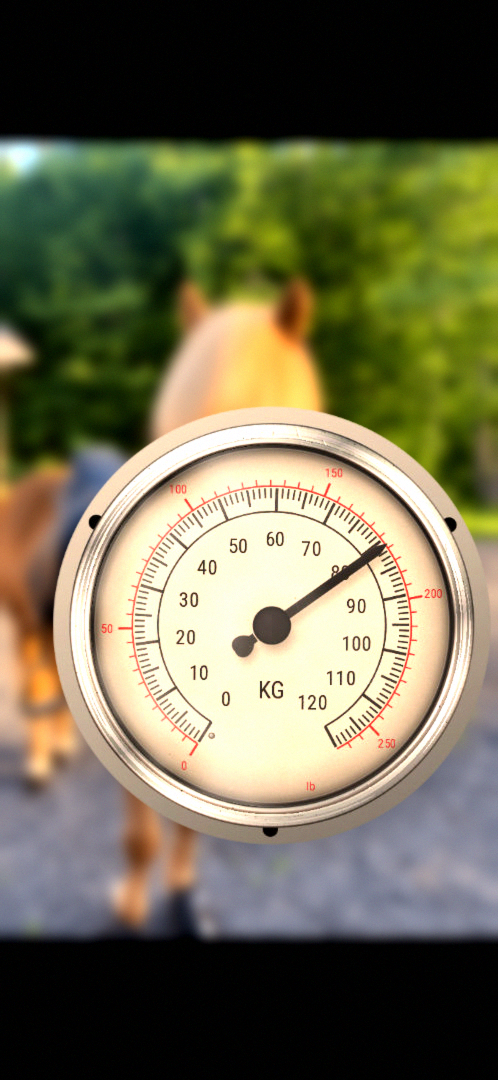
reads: 81
